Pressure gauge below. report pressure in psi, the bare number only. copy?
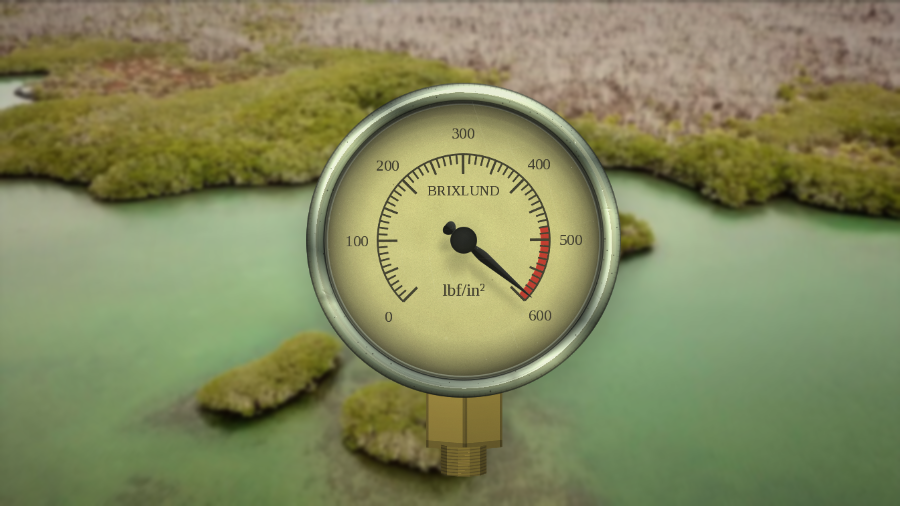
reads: 590
